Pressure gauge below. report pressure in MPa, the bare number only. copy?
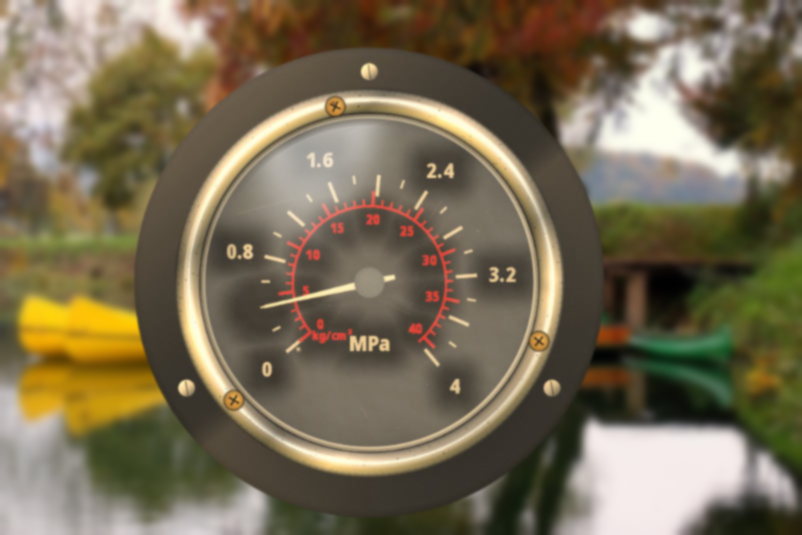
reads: 0.4
